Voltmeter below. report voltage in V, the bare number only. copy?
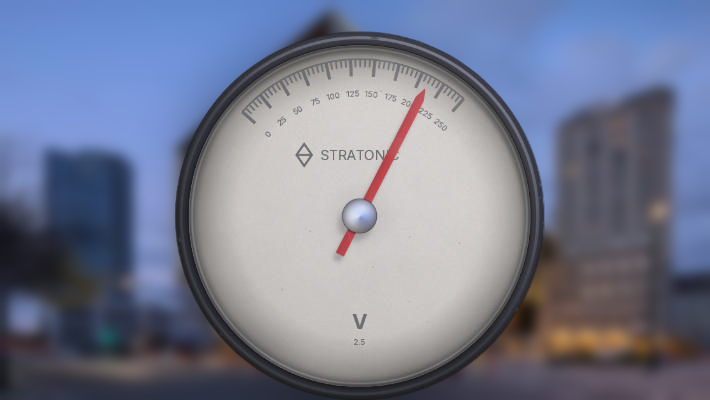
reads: 210
